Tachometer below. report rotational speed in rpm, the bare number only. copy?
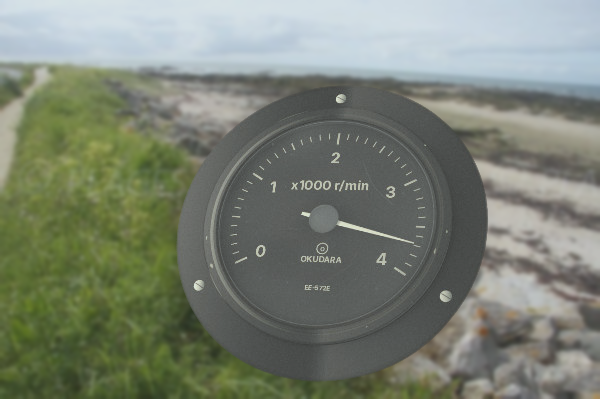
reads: 3700
